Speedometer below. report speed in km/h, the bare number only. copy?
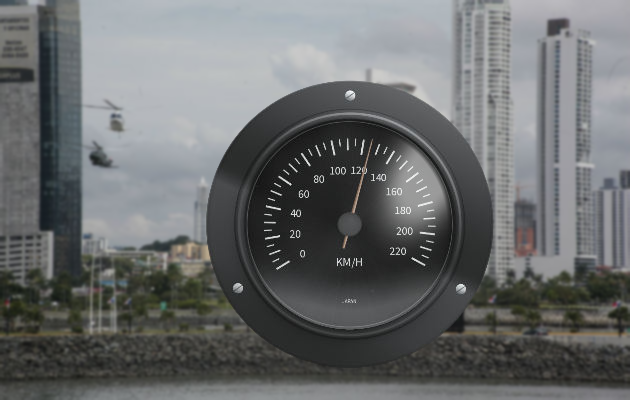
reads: 125
